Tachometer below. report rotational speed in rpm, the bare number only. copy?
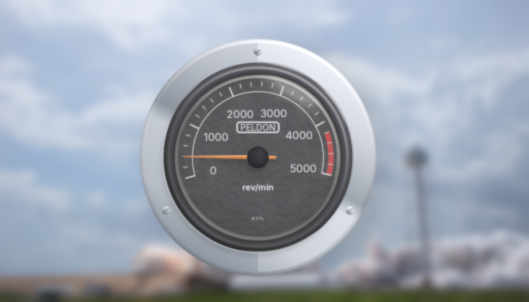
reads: 400
